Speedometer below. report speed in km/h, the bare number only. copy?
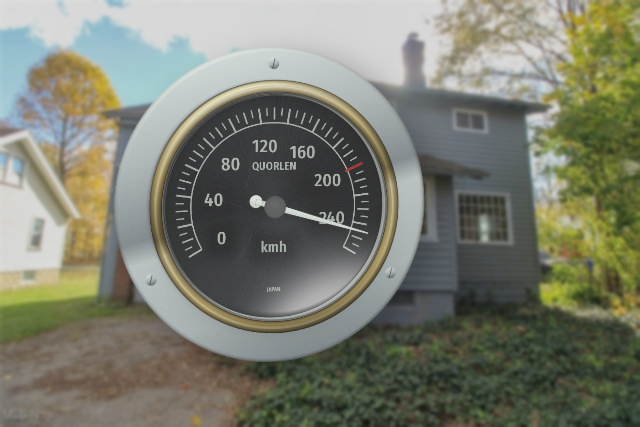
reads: 245
